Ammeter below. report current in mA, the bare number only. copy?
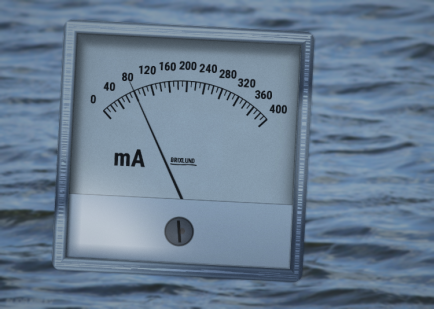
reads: 80
